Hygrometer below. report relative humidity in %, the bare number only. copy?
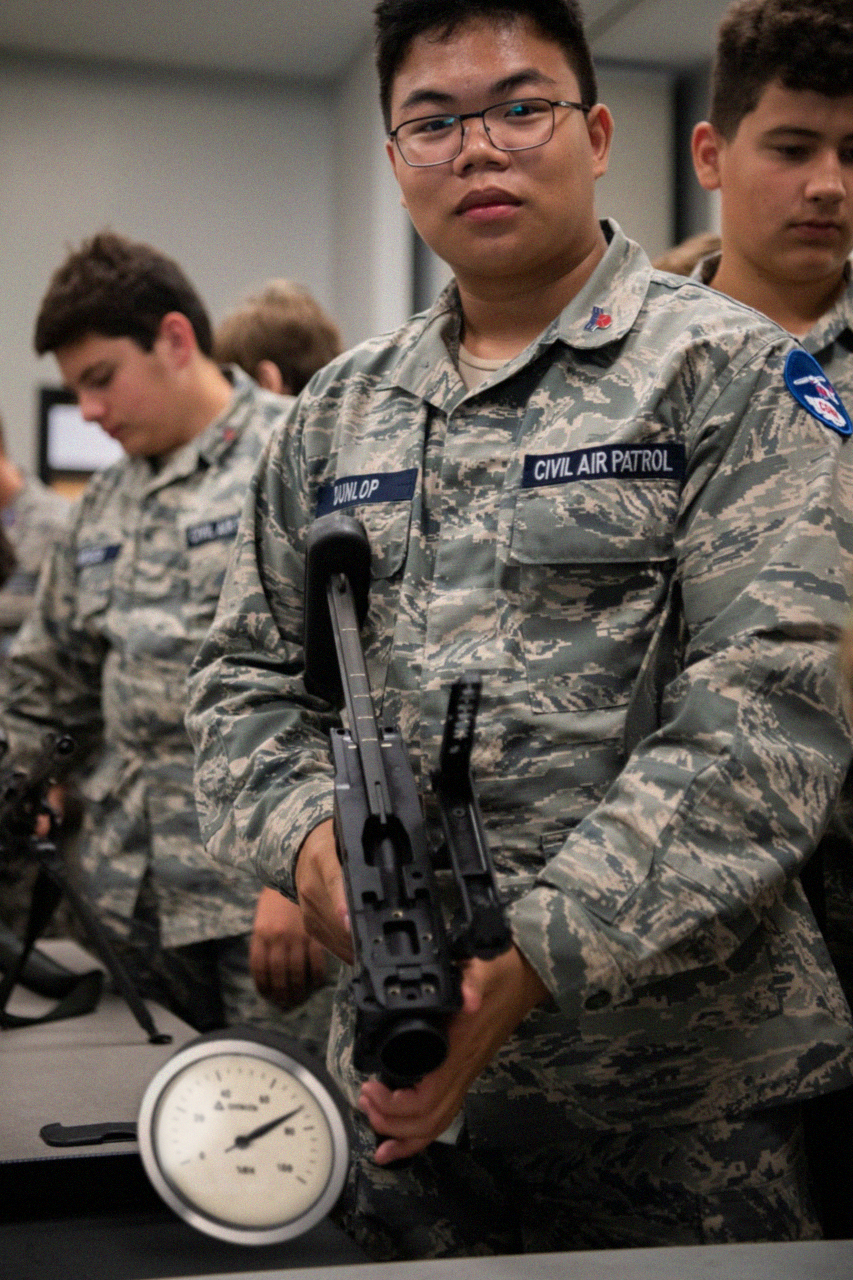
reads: 72
